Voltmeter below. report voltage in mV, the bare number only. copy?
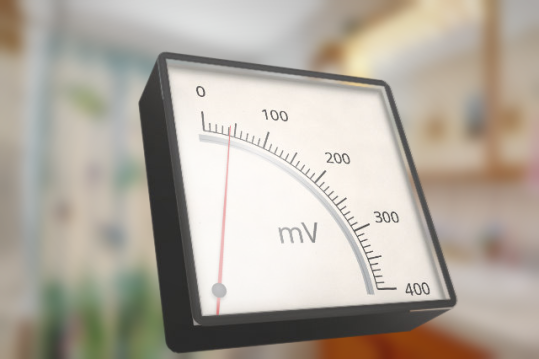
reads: 40
